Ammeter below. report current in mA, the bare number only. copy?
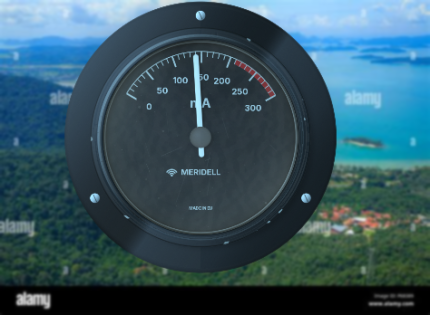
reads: 140
